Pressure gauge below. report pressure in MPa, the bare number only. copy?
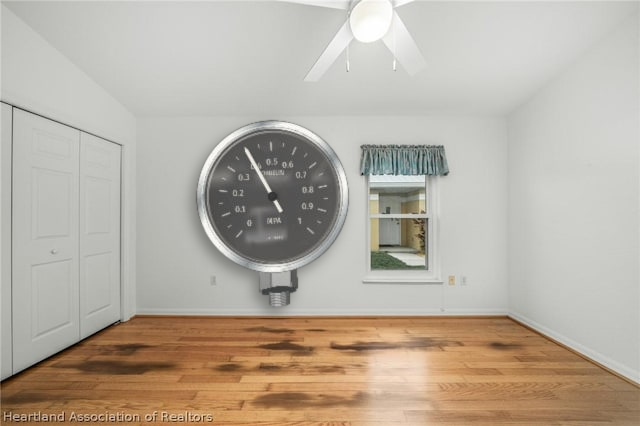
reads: 0.4
